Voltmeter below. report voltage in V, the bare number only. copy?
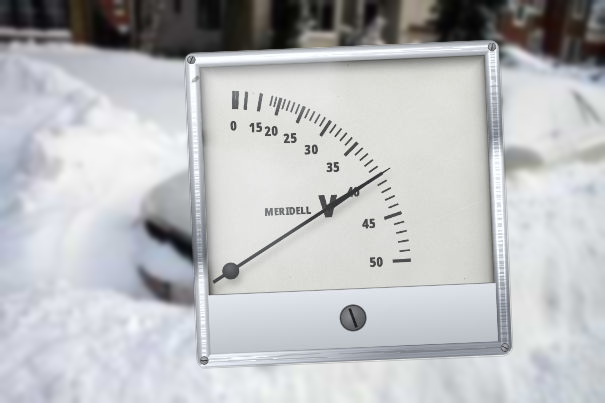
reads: 40
